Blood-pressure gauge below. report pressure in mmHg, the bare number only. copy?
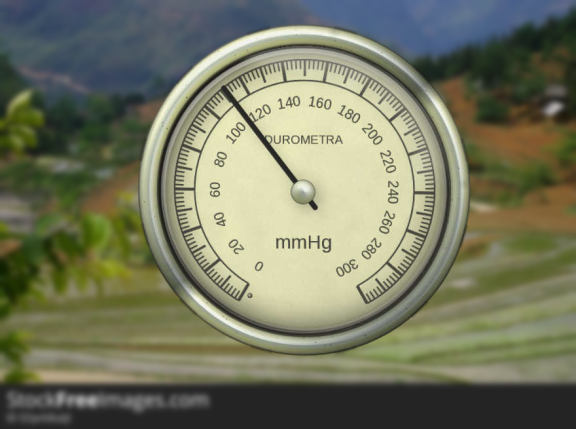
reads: 112
